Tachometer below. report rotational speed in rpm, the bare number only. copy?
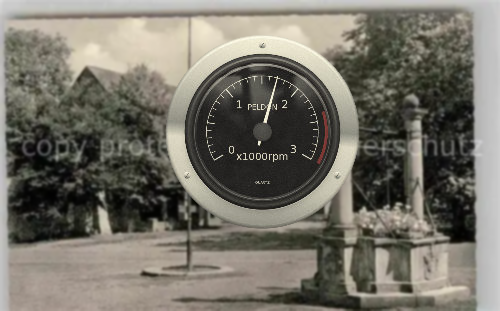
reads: 1700
